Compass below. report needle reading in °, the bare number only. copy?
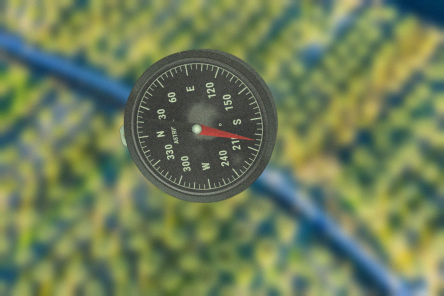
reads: 200
